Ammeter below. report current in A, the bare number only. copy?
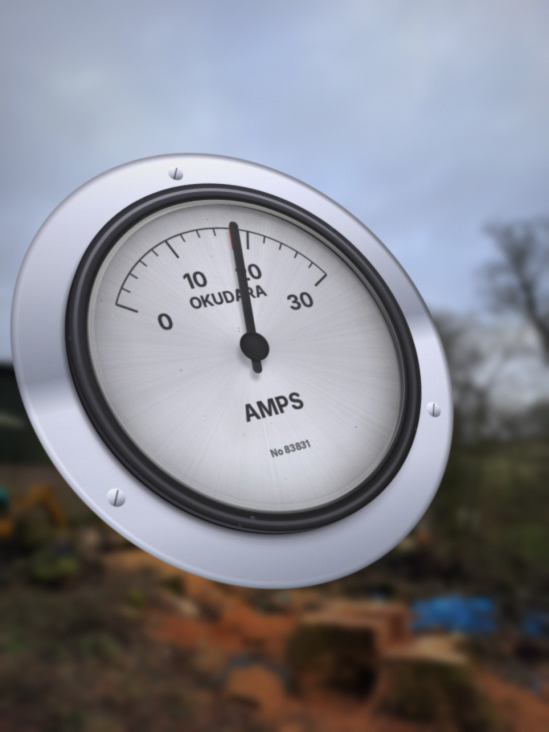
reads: 18
